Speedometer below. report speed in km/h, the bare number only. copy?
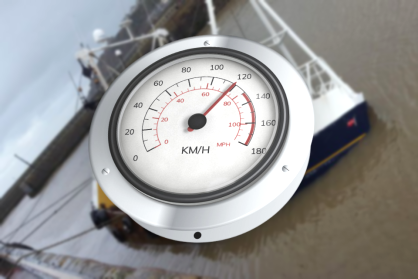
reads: 120
